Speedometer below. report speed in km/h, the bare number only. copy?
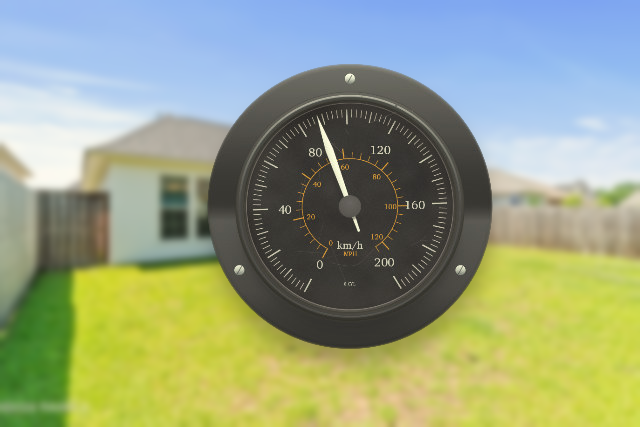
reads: 88
